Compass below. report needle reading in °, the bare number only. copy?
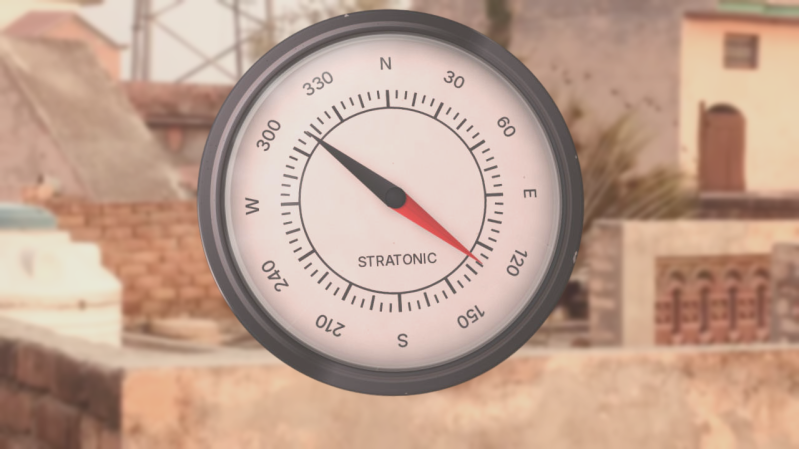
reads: 130
